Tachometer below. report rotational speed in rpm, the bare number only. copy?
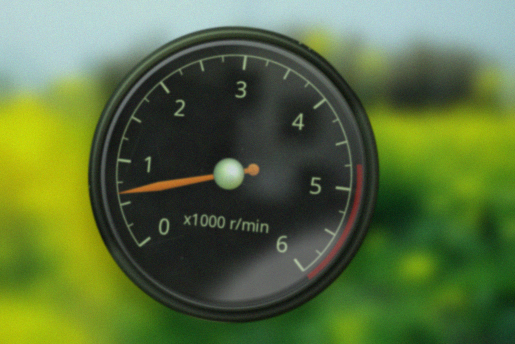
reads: 625
